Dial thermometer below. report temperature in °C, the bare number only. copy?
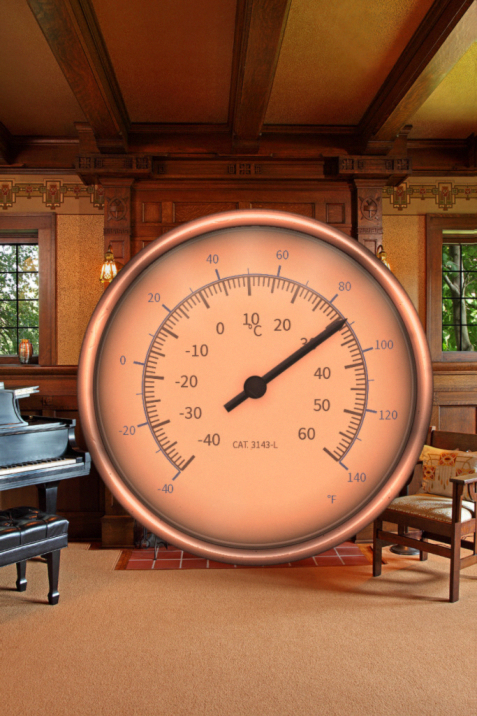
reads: 31
